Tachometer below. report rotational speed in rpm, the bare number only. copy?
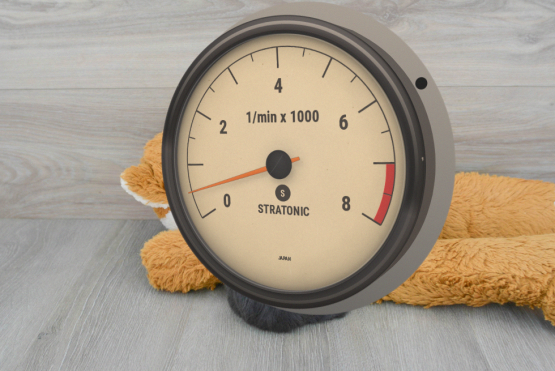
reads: 500
